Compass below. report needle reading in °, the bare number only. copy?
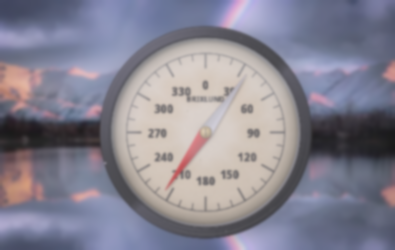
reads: 215
